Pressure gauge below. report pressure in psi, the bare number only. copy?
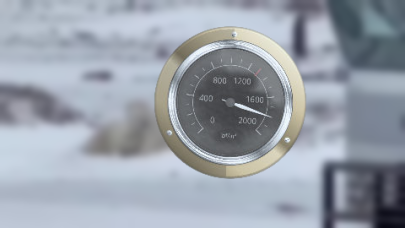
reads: 1800
